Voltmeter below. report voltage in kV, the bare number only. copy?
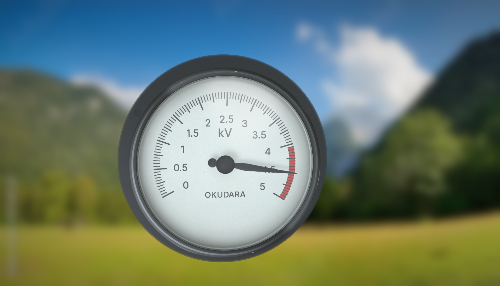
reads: 4.5
